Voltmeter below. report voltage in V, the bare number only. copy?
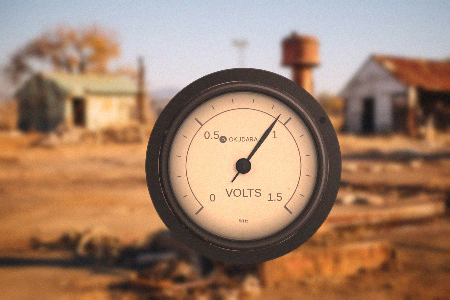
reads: 0.95
